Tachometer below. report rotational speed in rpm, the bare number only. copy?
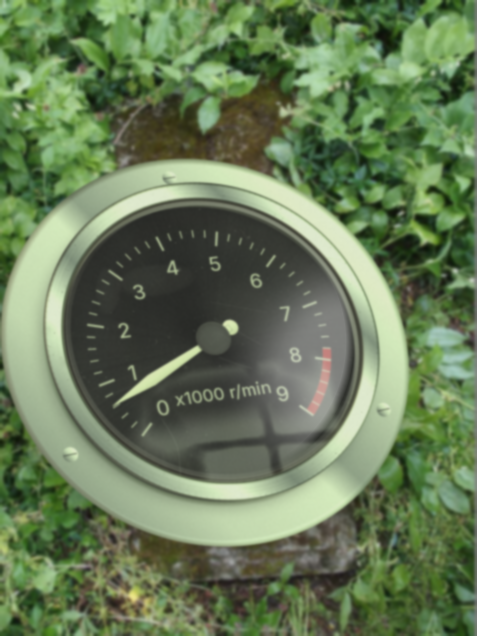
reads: 600
